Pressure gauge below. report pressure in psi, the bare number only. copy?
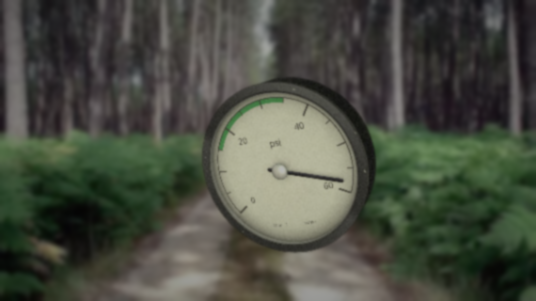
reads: 57.5
